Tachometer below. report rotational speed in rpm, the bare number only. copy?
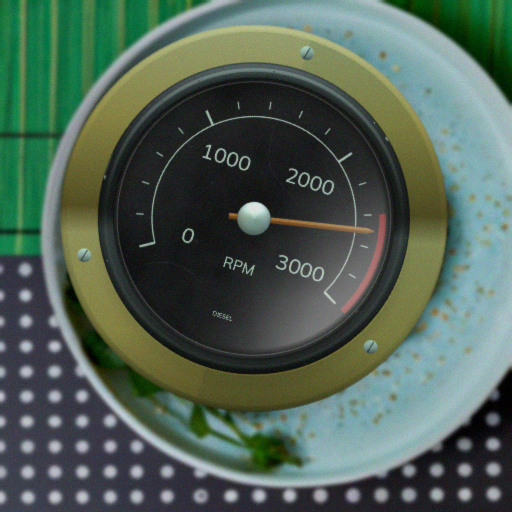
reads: 2500
